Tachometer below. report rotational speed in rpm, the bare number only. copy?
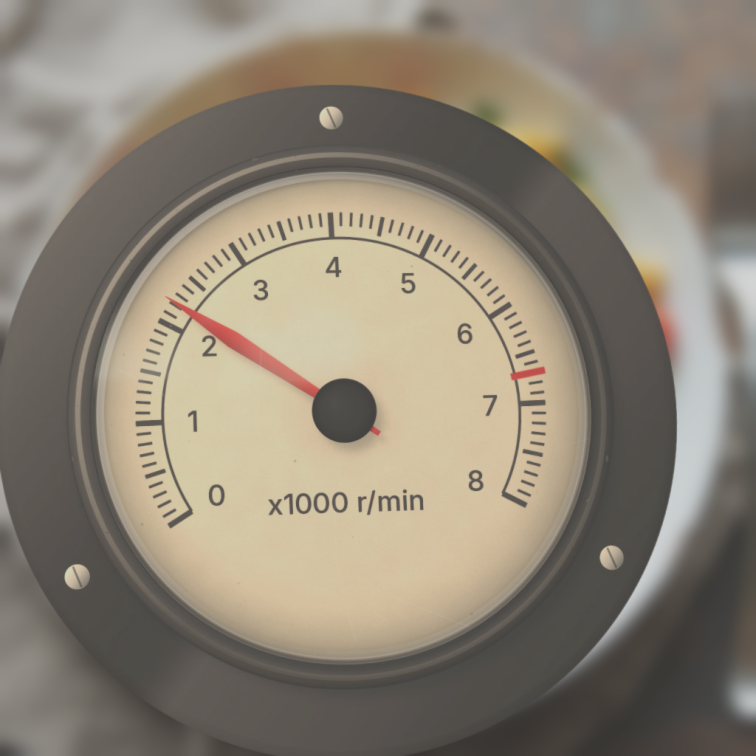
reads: 2200
